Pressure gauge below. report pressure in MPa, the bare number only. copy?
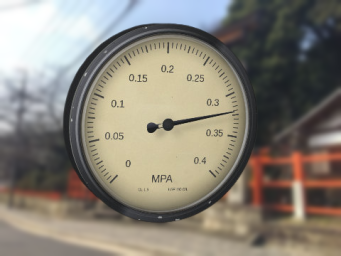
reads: 0.32
